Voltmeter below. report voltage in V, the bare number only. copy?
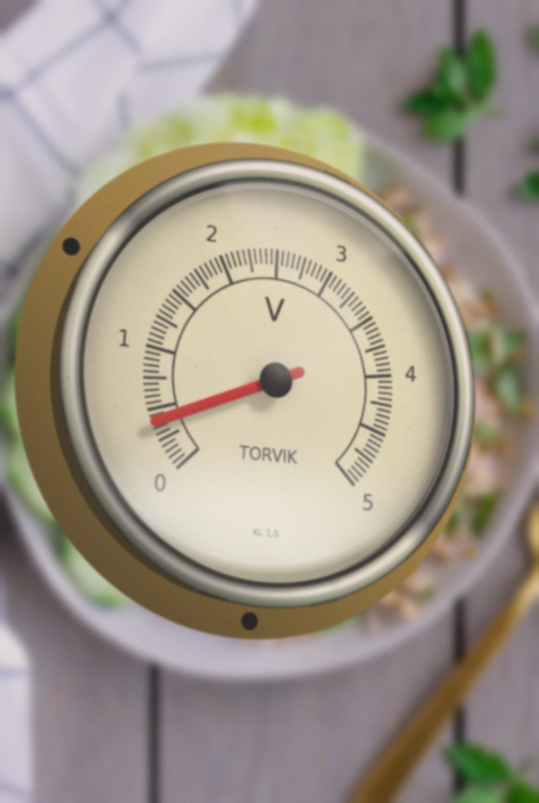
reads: 0.4
